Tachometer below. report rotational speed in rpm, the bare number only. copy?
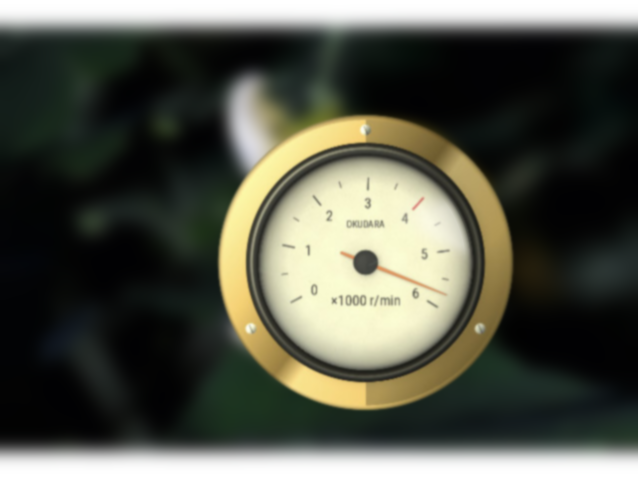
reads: 5750
